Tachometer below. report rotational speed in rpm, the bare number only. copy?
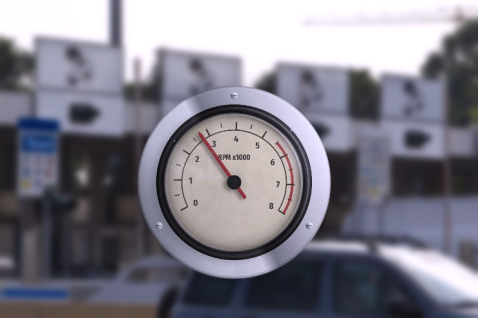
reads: 2750
